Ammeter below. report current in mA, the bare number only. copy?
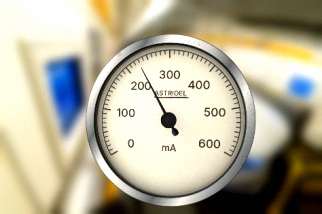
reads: 230
